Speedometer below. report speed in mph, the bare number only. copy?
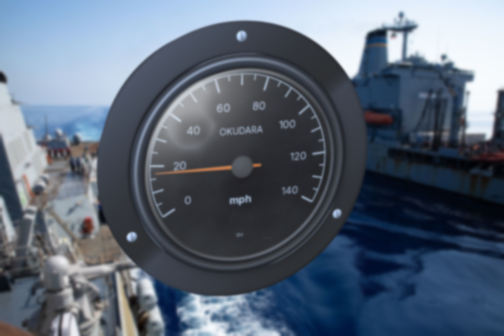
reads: 17.5
